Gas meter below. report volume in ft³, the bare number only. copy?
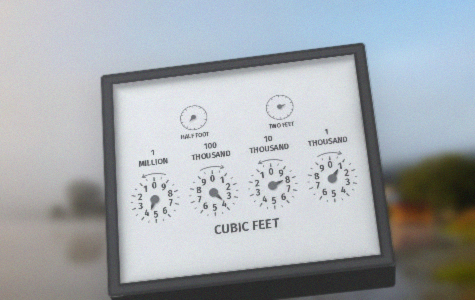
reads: 438100
